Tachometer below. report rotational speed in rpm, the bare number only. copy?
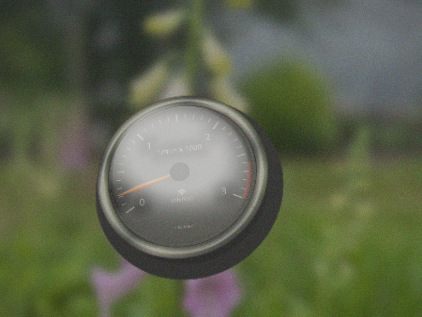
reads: 200
